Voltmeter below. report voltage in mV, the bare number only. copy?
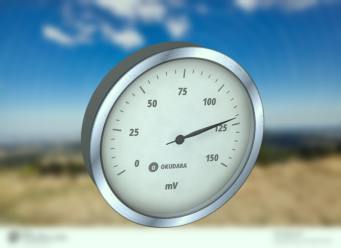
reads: 120
